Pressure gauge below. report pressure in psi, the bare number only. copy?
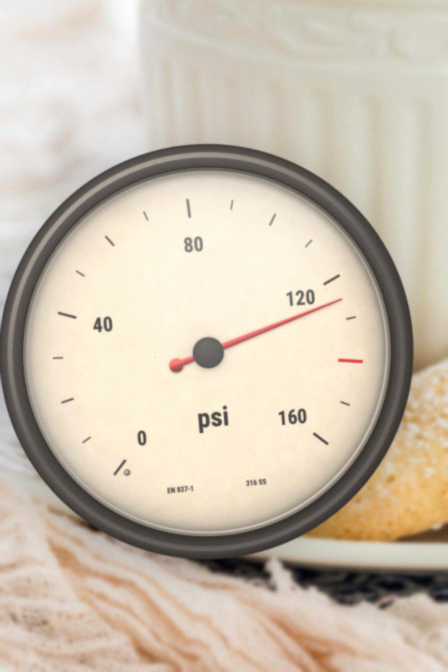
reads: 125
